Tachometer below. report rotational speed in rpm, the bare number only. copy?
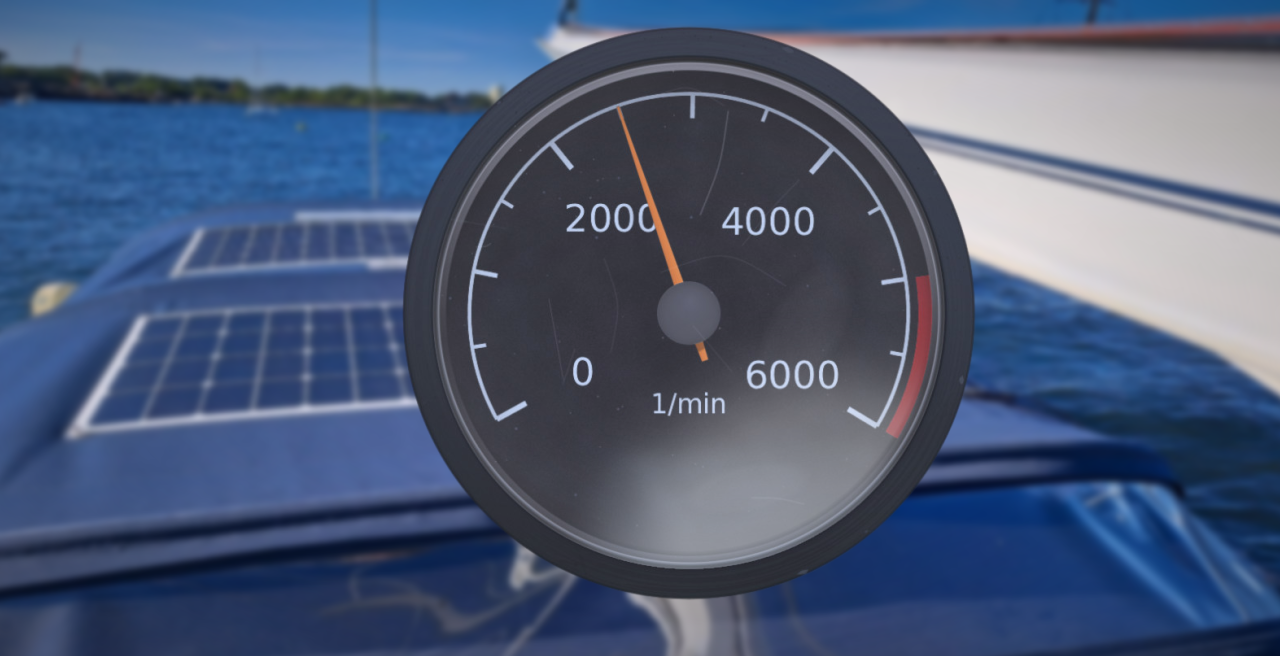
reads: 2500
